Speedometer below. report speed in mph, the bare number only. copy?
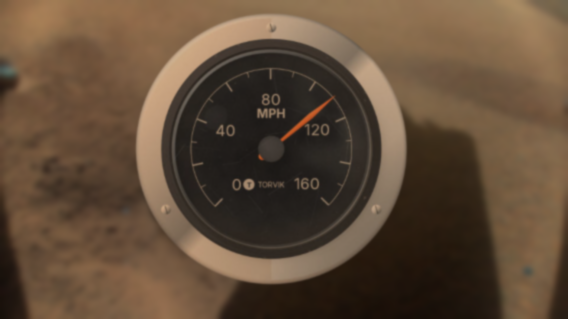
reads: 110
